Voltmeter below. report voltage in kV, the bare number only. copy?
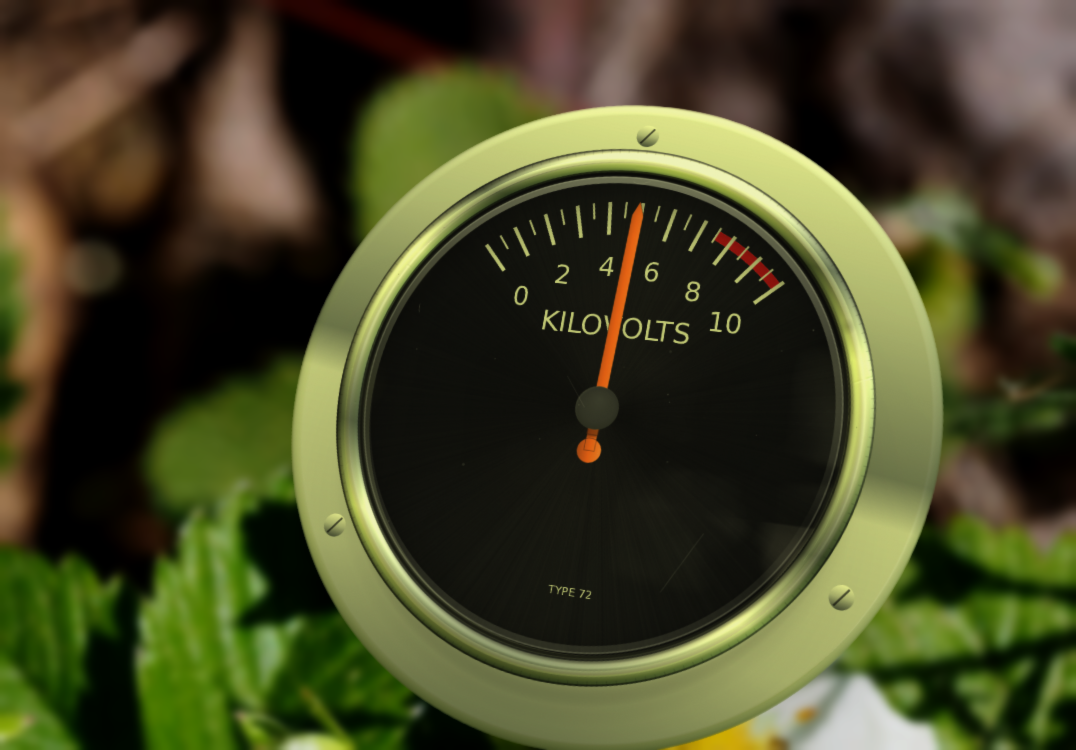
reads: 5
